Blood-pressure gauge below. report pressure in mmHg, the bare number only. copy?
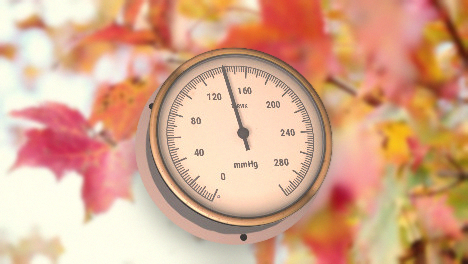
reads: 140
